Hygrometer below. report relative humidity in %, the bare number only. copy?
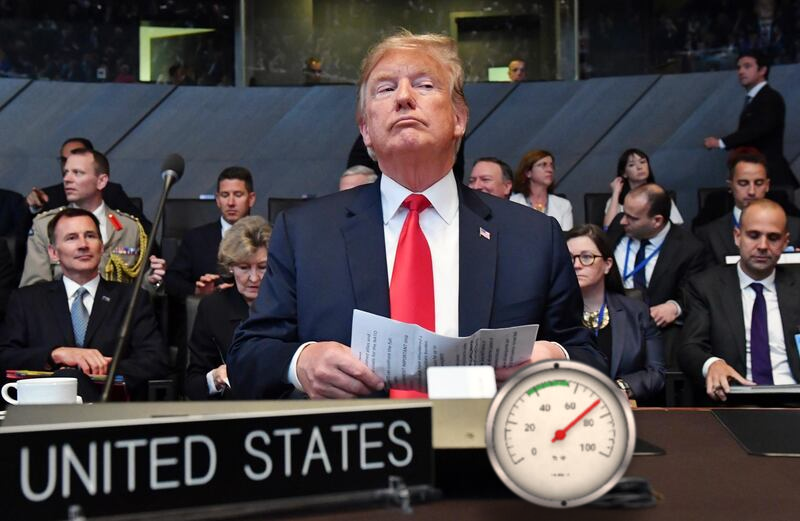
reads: 72
